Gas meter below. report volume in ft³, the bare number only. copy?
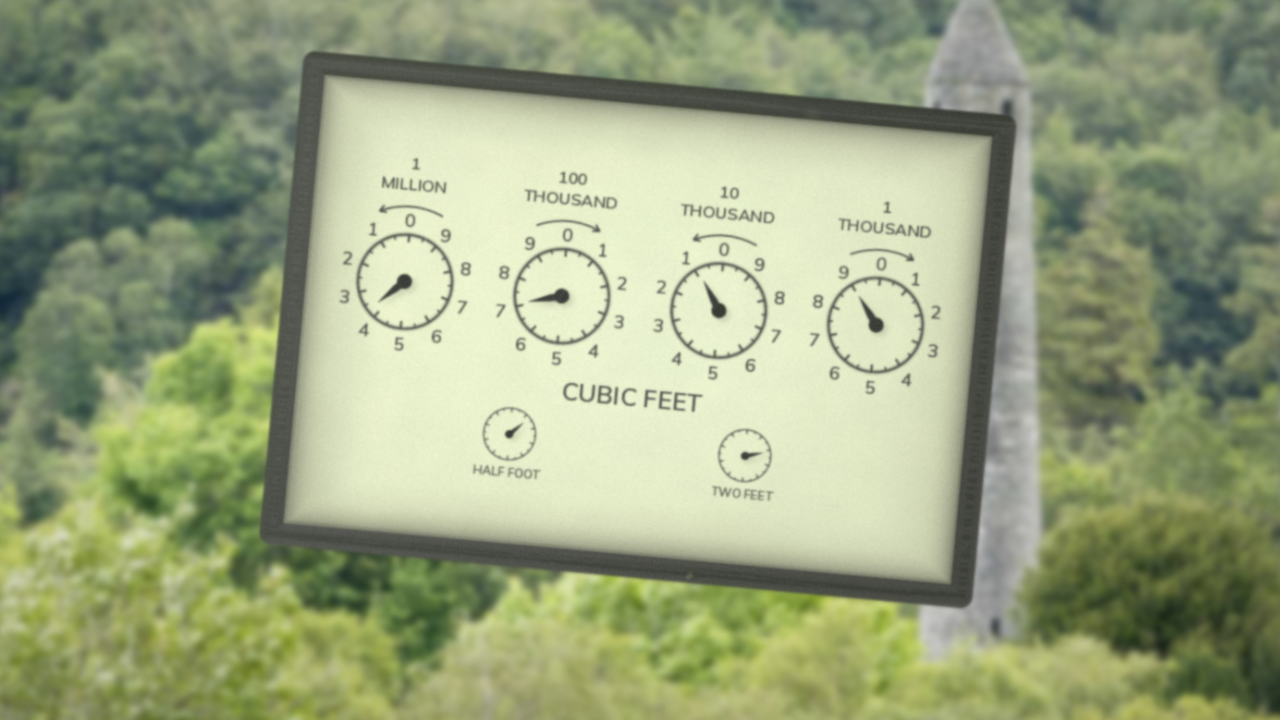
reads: 370900
